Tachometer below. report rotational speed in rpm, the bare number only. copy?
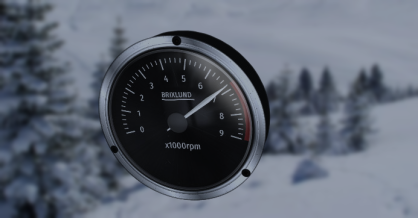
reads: 6800
